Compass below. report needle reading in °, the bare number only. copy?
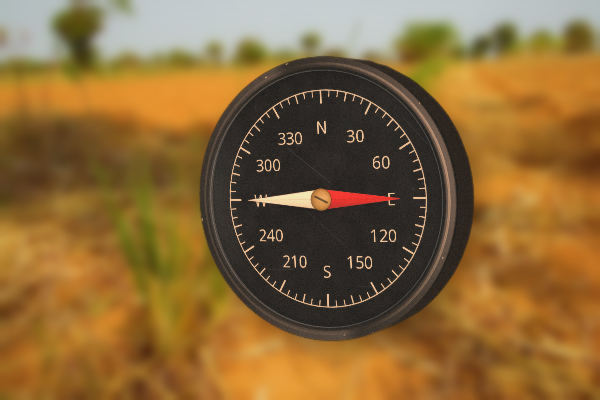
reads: 90
